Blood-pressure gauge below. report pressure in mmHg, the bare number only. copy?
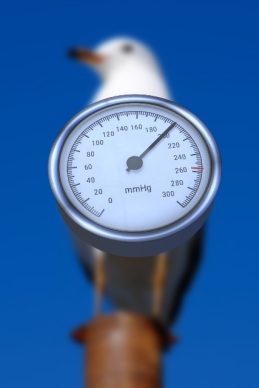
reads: 200
